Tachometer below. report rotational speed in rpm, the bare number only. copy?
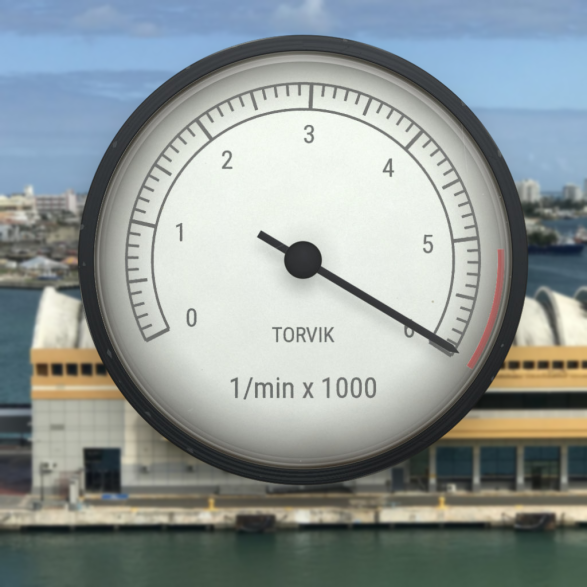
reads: 5950
